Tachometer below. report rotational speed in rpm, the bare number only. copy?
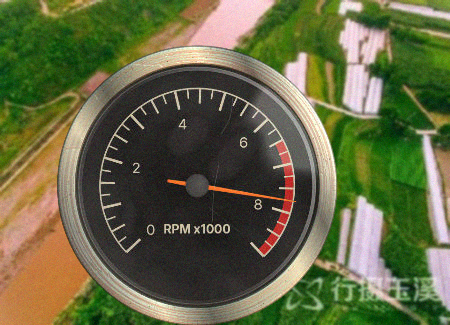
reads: 7750
